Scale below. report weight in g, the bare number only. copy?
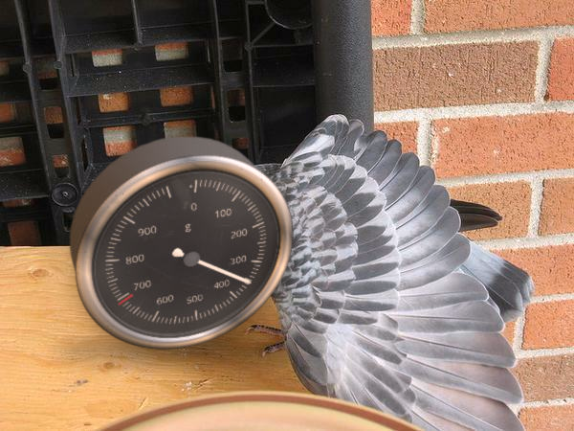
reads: 350
